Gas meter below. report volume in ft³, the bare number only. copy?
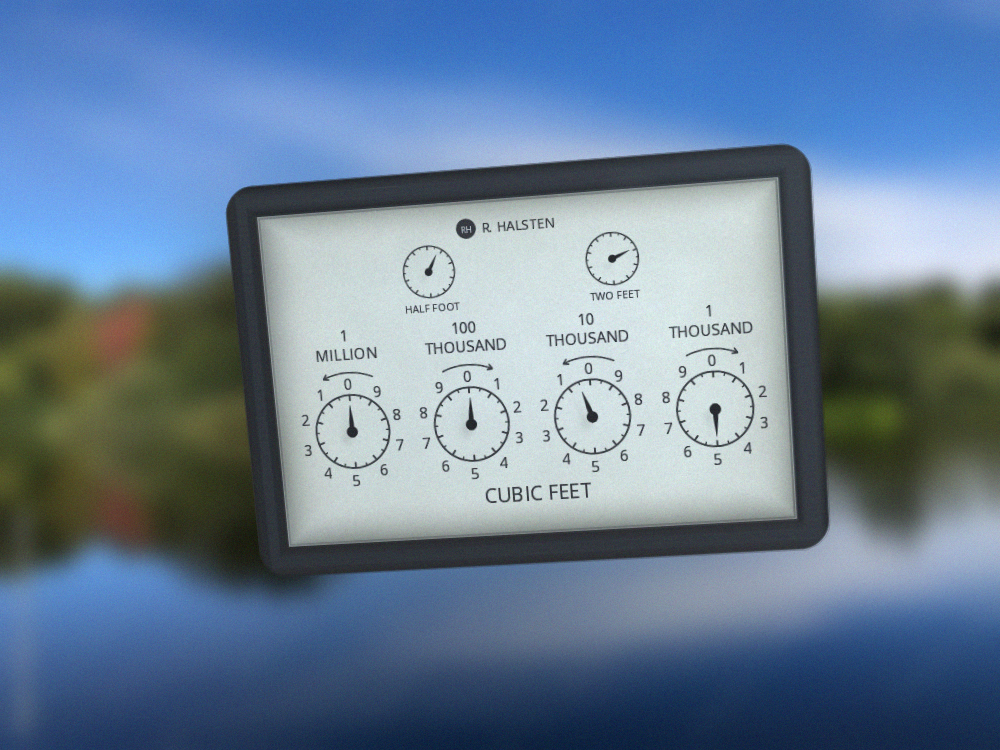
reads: 500
